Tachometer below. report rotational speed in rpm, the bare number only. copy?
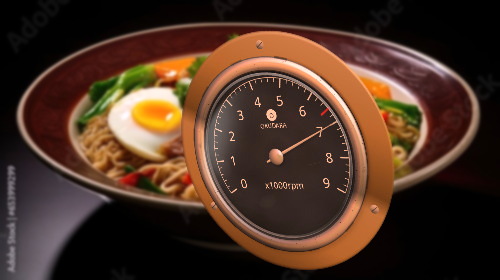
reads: 7000
